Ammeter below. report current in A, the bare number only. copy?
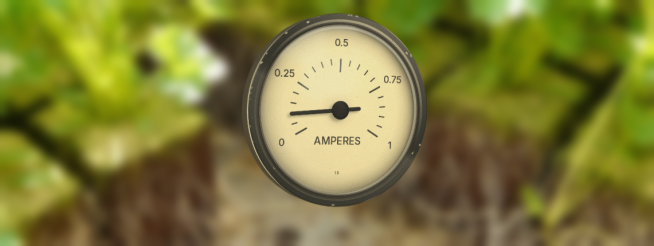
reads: 0.1
